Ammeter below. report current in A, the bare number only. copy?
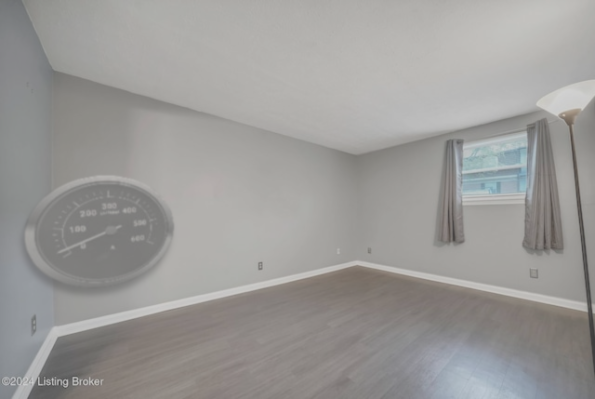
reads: 20
